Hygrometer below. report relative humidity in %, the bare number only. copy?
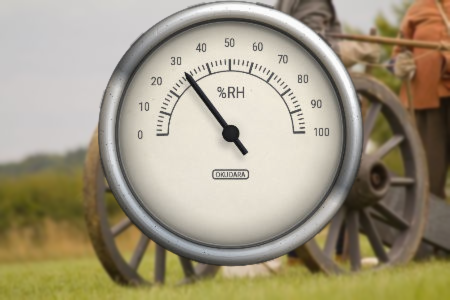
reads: 30
